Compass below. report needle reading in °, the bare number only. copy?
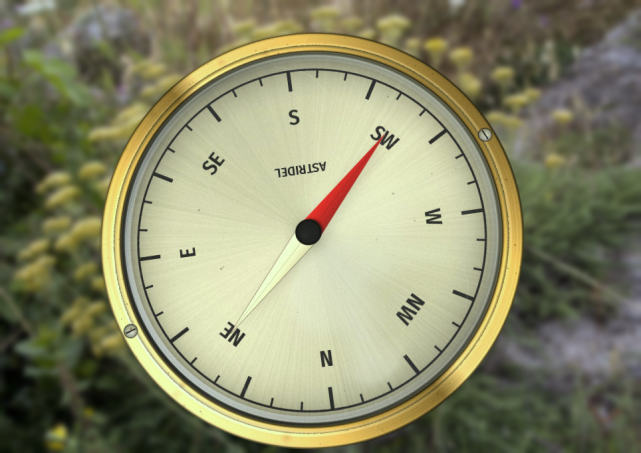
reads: 225
